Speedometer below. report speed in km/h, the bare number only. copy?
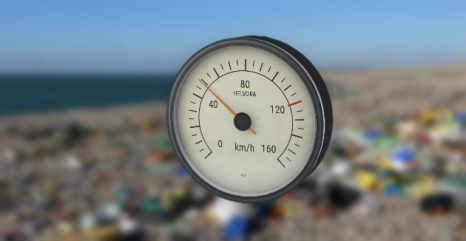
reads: 50
